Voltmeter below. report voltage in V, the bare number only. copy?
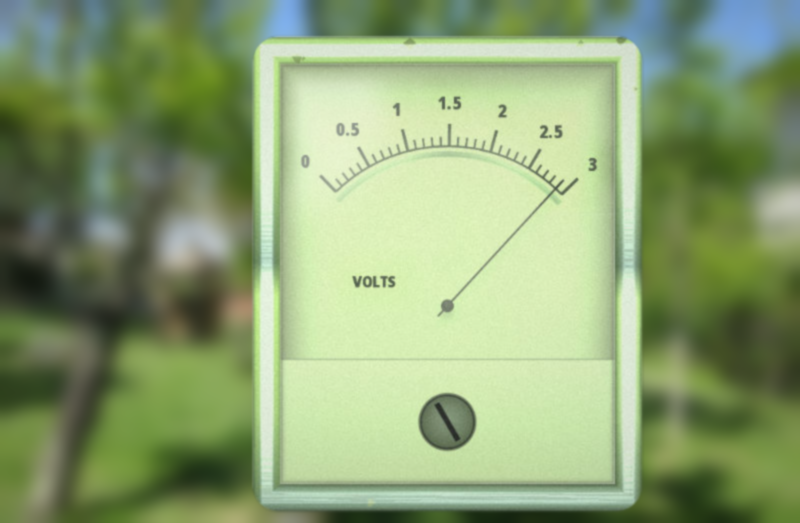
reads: 2.9
